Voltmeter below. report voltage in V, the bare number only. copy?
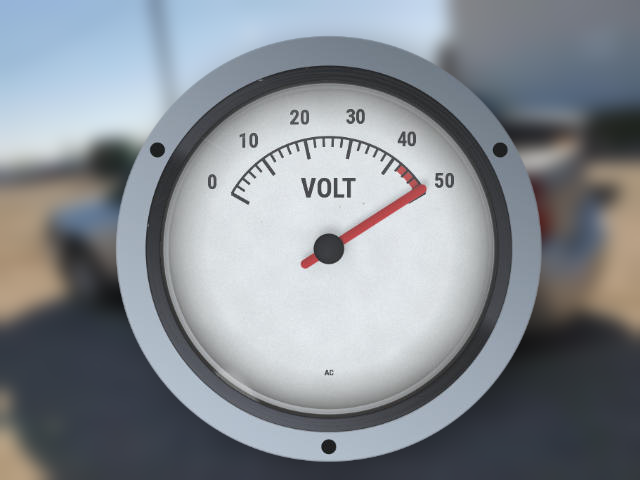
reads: 49
